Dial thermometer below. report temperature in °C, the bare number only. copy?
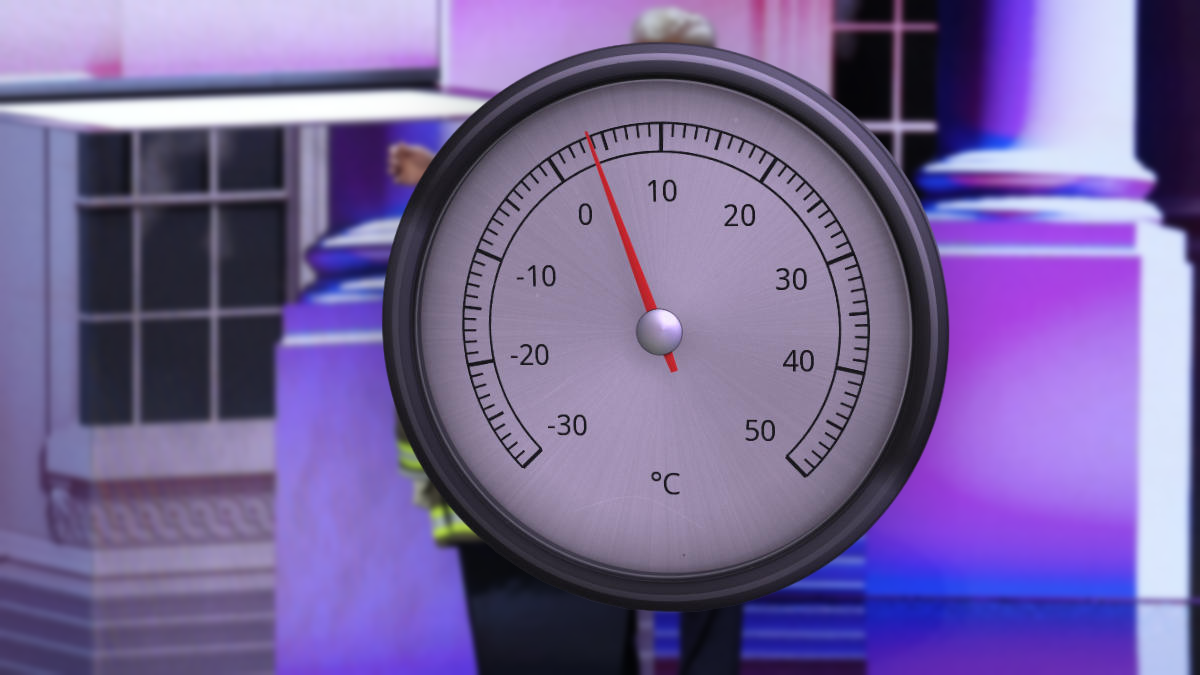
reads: 4
